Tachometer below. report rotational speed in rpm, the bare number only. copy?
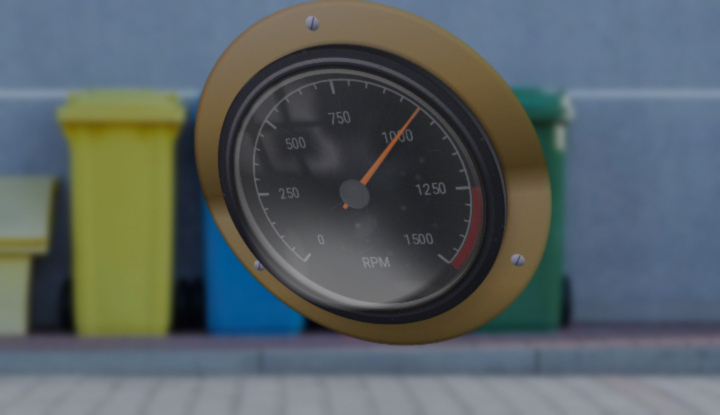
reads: 1000
